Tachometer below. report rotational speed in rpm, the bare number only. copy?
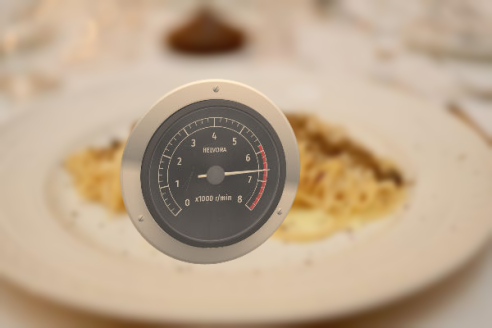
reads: 6600
